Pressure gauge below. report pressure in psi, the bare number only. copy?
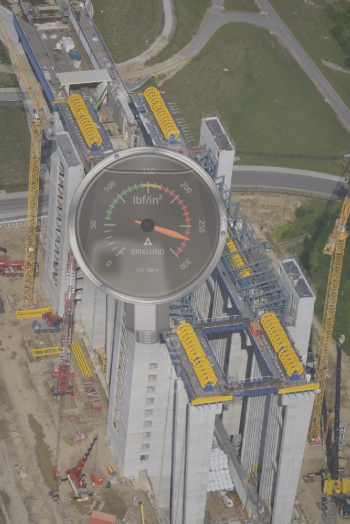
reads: 270
